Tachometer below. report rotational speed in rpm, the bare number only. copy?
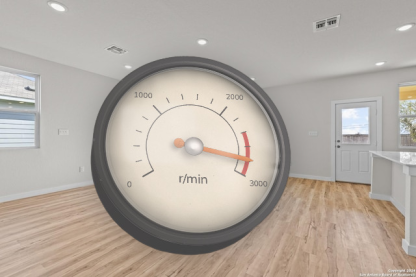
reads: 2800
